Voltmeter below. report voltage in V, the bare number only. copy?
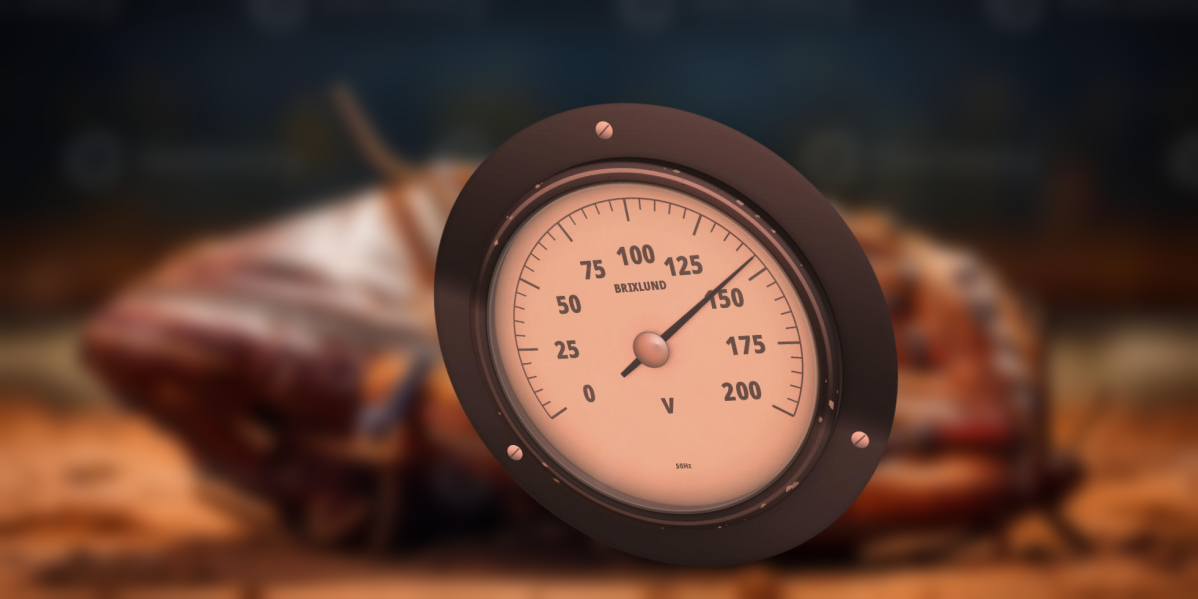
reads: 145
